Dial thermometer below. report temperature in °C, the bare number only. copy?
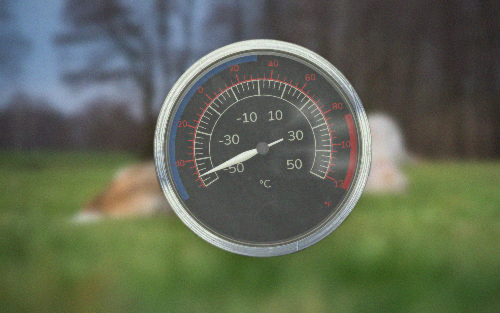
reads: -46
